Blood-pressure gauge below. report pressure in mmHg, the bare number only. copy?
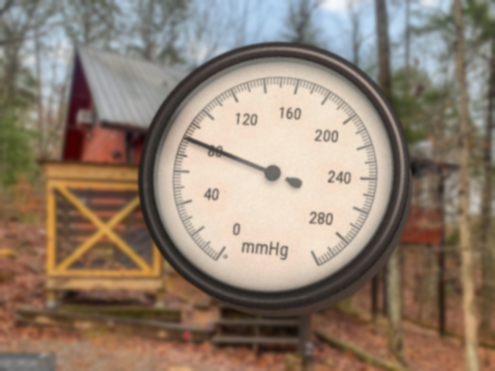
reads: 80
